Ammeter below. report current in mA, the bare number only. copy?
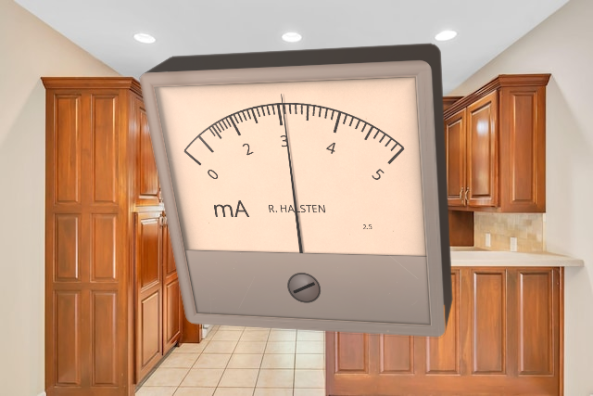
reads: 3.1
